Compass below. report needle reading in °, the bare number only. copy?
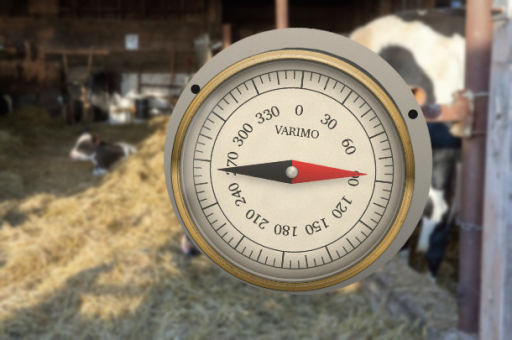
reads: 85
